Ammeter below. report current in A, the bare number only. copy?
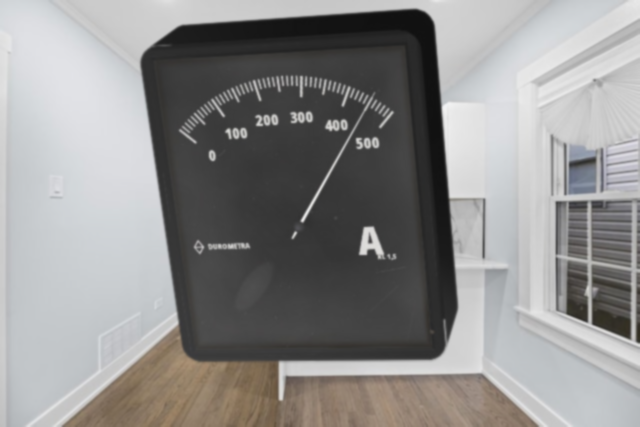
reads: 450
